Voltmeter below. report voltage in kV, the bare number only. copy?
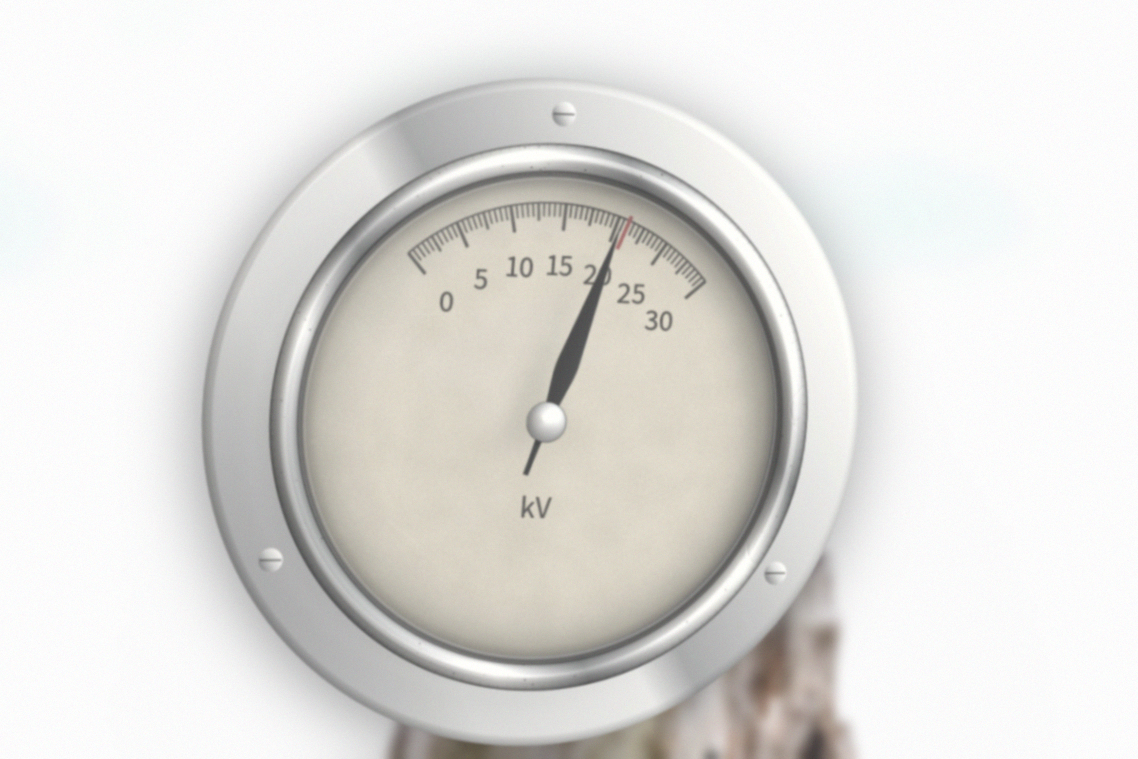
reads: 20
